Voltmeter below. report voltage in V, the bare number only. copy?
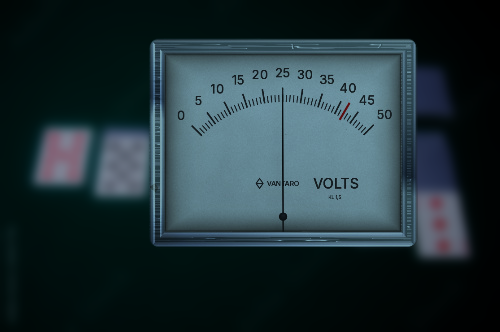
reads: 25
